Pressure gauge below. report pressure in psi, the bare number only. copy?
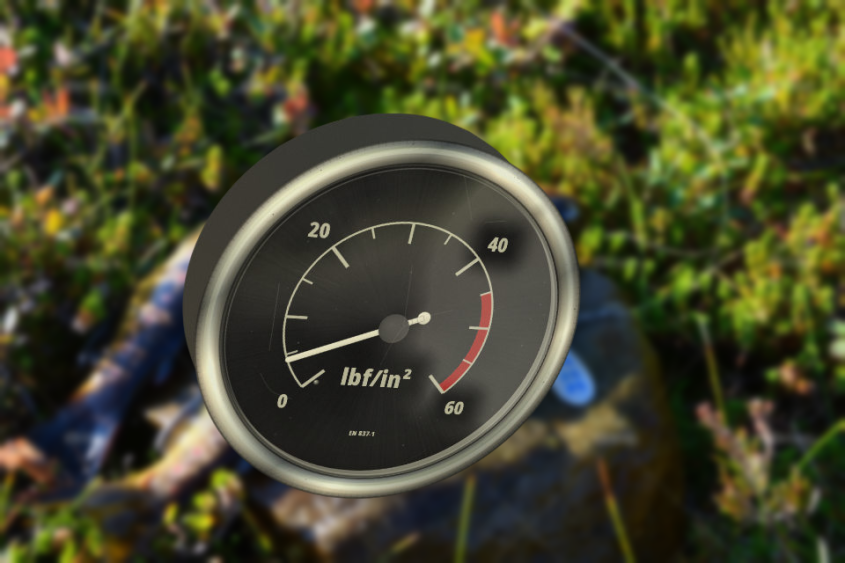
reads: 5
